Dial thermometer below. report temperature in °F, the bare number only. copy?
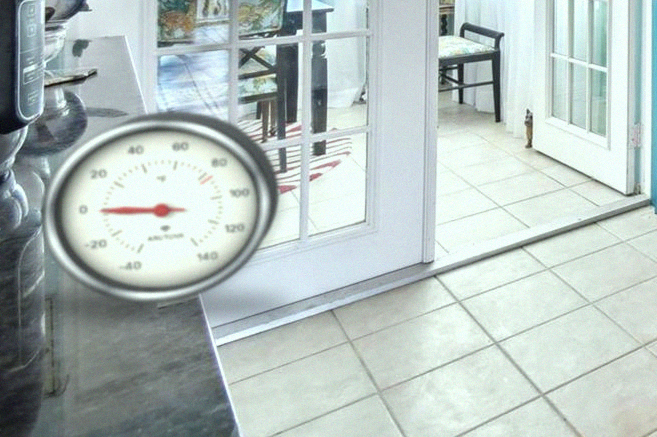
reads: 0
